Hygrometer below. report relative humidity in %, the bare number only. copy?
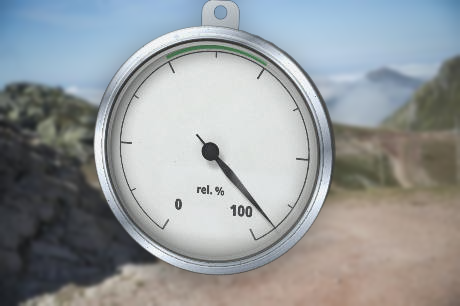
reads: 95
